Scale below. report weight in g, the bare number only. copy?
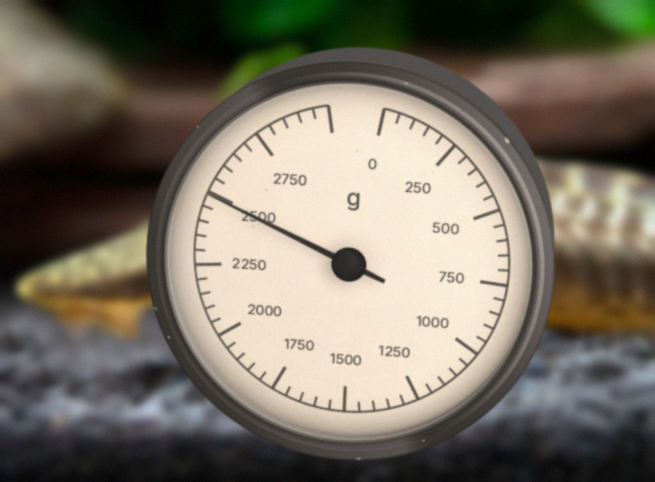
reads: 2500
